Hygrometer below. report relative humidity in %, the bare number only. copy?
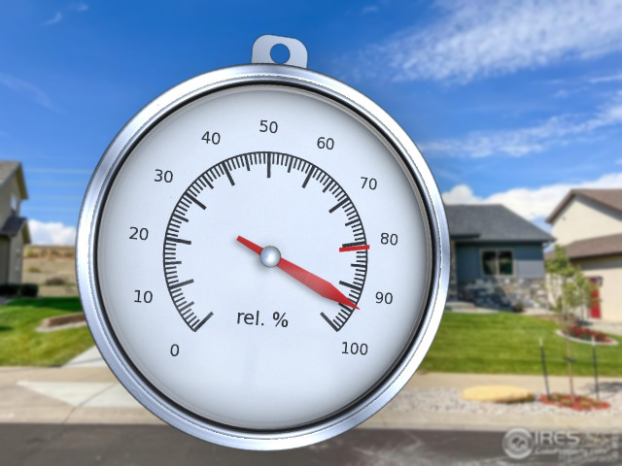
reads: 94
